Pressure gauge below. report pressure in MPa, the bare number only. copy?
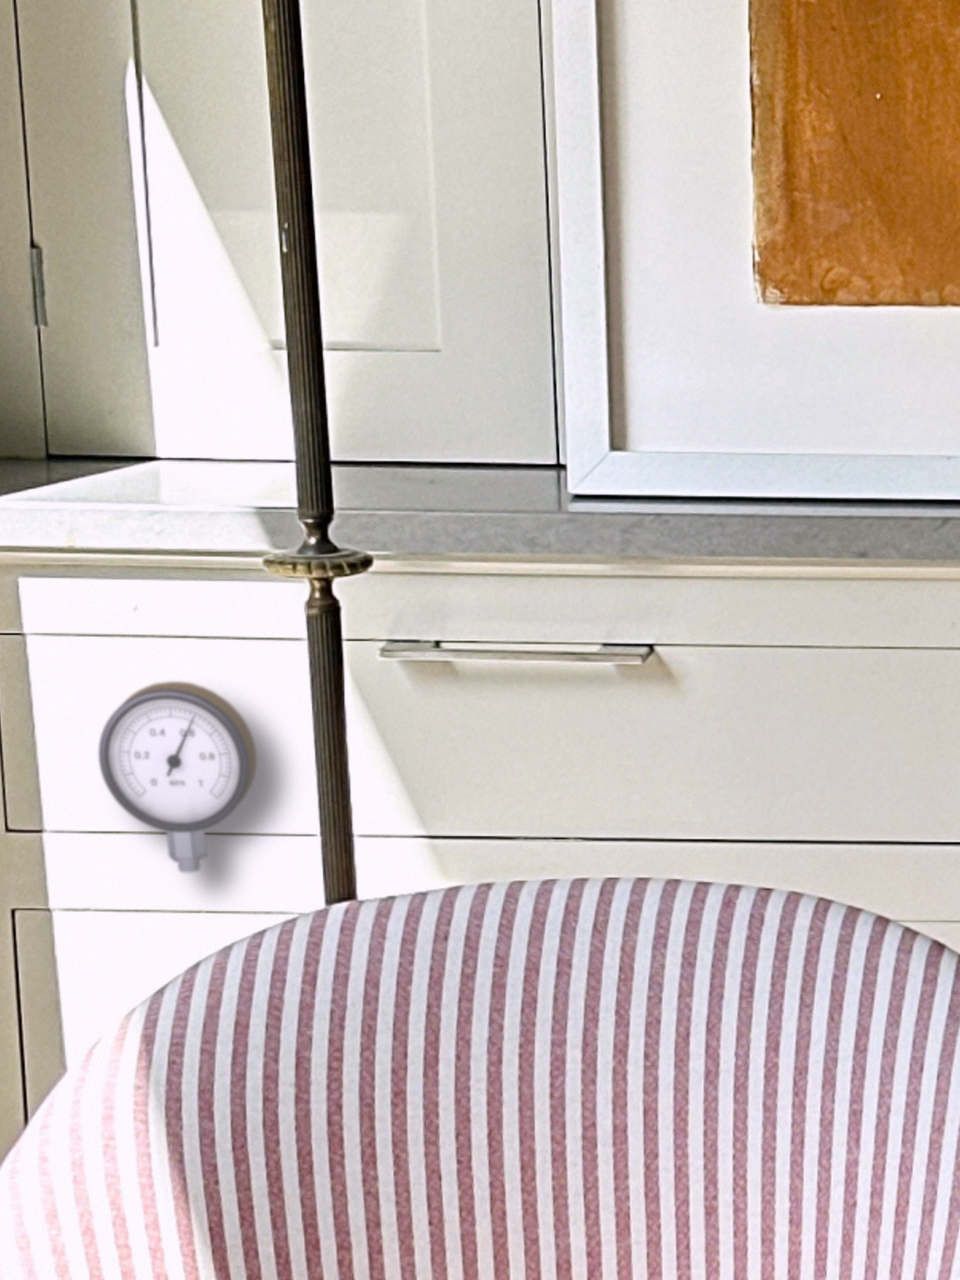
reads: 0.6
